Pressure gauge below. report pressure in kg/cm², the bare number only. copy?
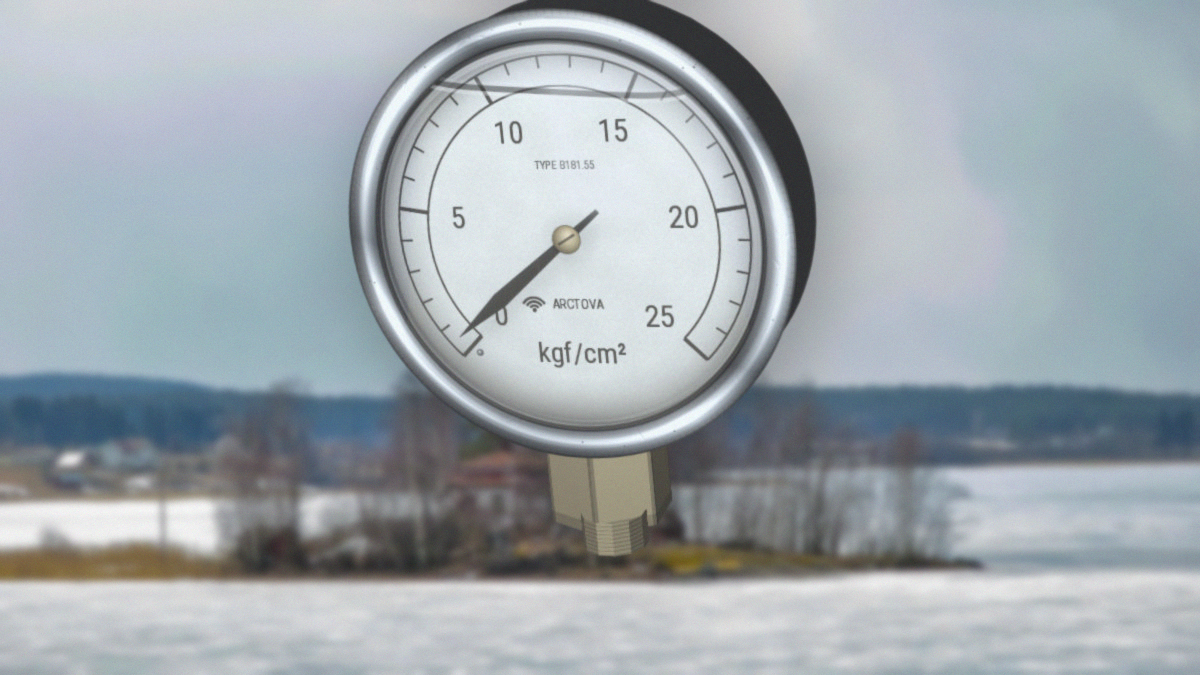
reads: 0.5
